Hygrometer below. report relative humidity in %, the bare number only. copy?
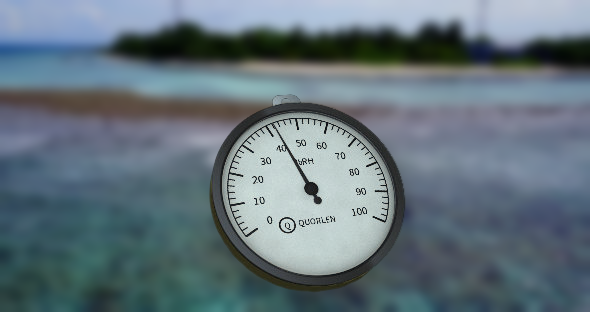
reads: 42
